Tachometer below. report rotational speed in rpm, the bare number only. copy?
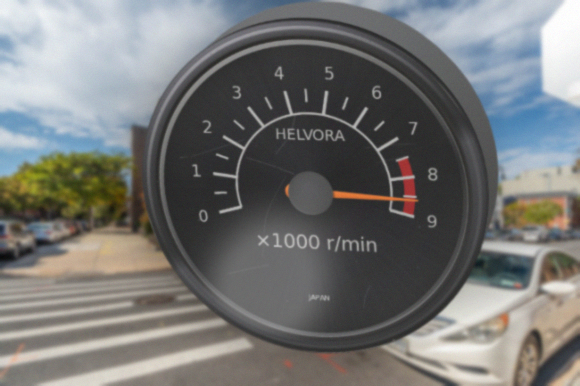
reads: 8500
